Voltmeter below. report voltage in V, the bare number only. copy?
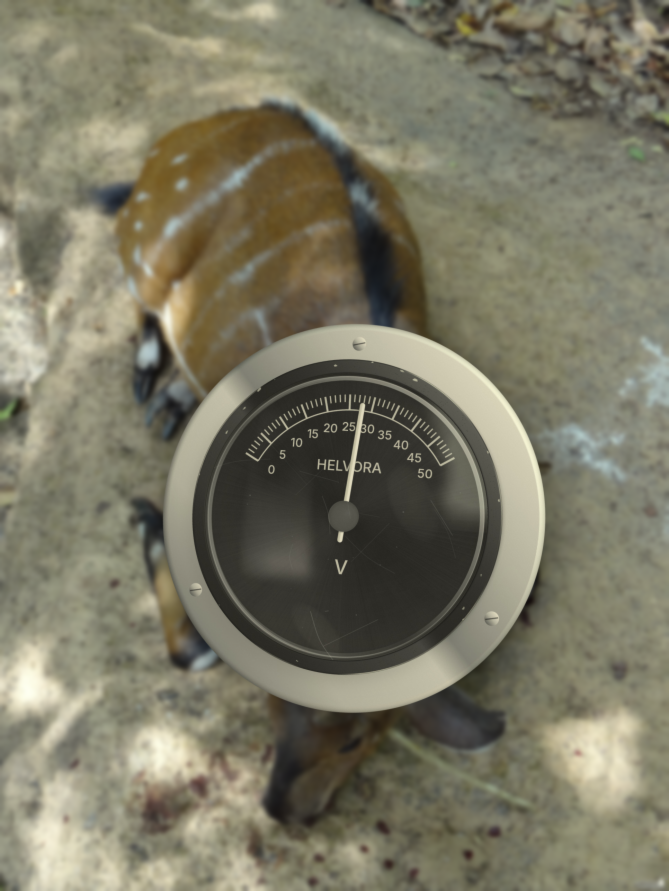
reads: 28
